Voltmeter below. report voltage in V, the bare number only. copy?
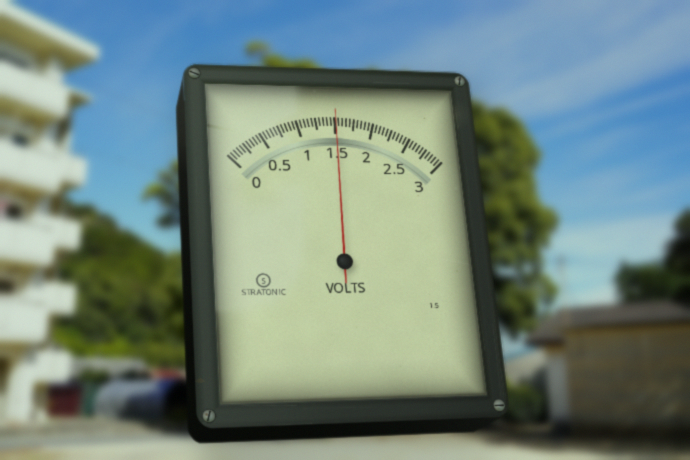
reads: 1.5
